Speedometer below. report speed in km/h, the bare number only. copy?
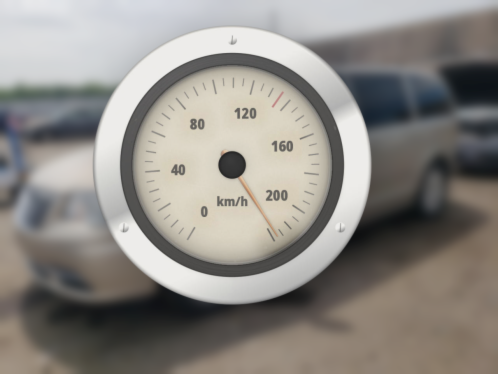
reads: 217.5
